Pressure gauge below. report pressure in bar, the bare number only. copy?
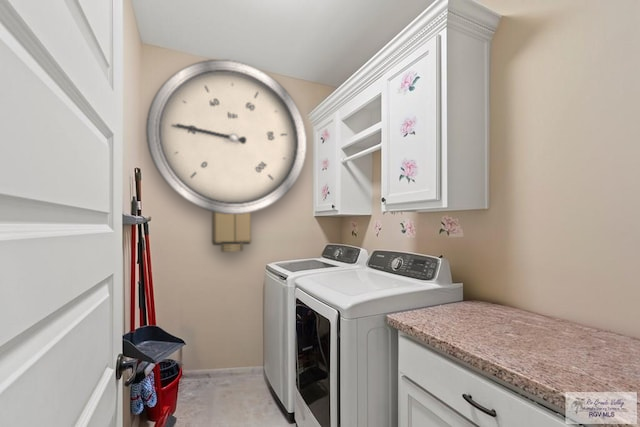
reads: 20
